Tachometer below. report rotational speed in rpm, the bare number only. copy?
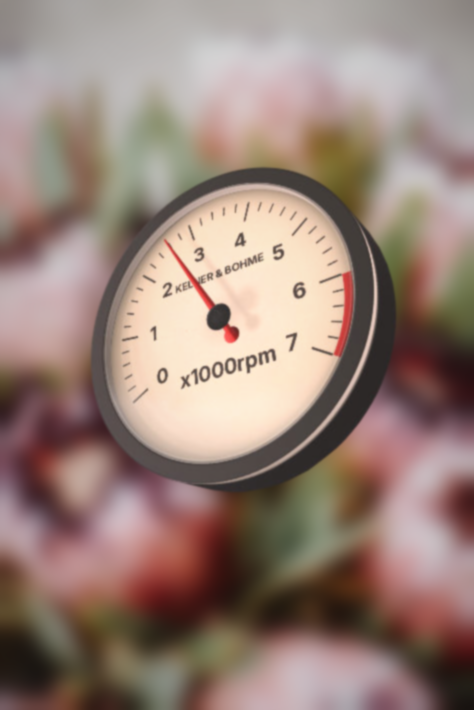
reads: 2600
